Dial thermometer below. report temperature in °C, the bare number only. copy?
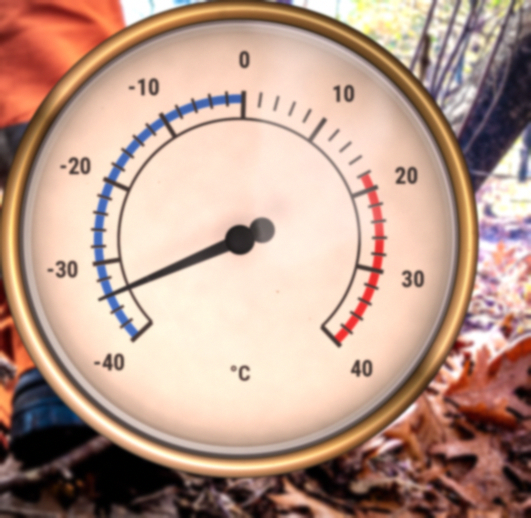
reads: -34
